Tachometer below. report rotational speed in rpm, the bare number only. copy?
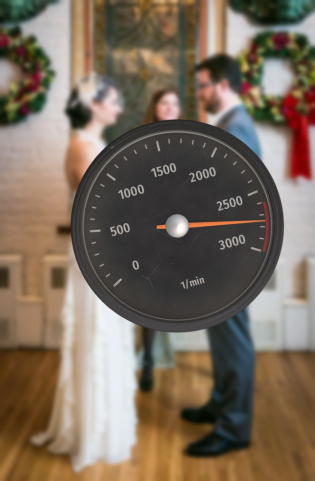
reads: 2750
